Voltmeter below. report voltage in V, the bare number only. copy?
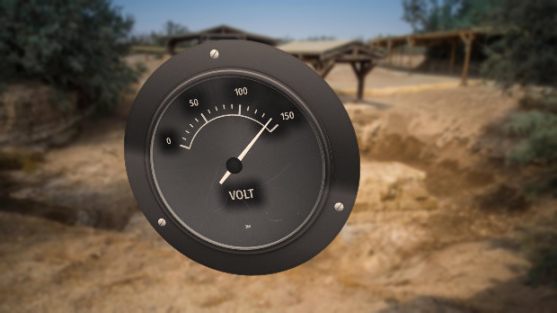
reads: 140
